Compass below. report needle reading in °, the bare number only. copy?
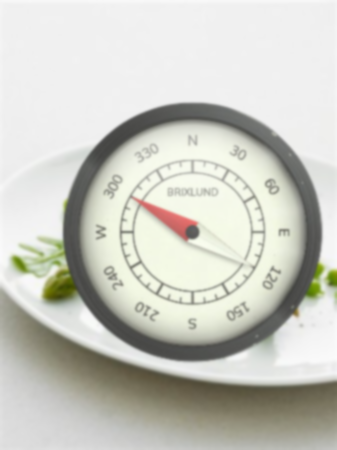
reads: 300
